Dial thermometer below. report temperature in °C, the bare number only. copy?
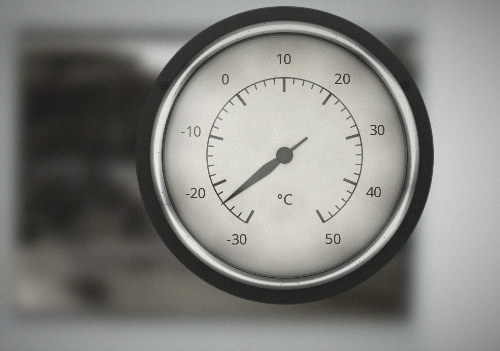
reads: -24
